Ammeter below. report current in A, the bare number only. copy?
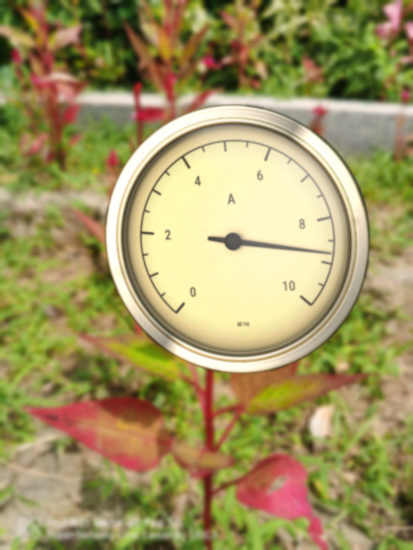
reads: 8.75
